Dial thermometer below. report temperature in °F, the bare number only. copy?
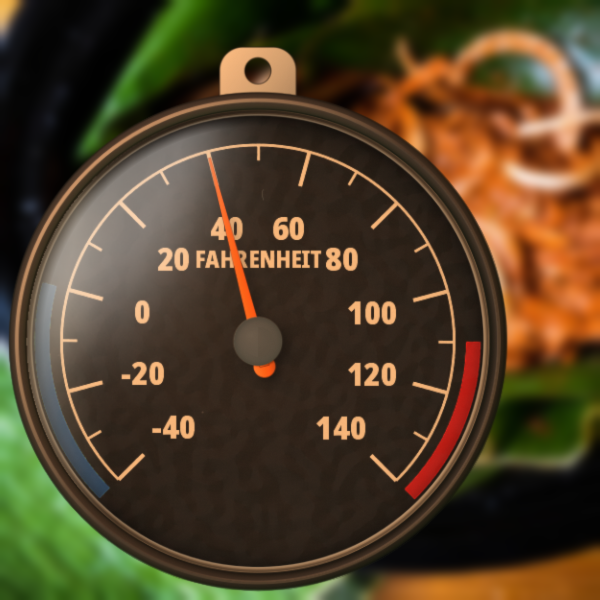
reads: 40
